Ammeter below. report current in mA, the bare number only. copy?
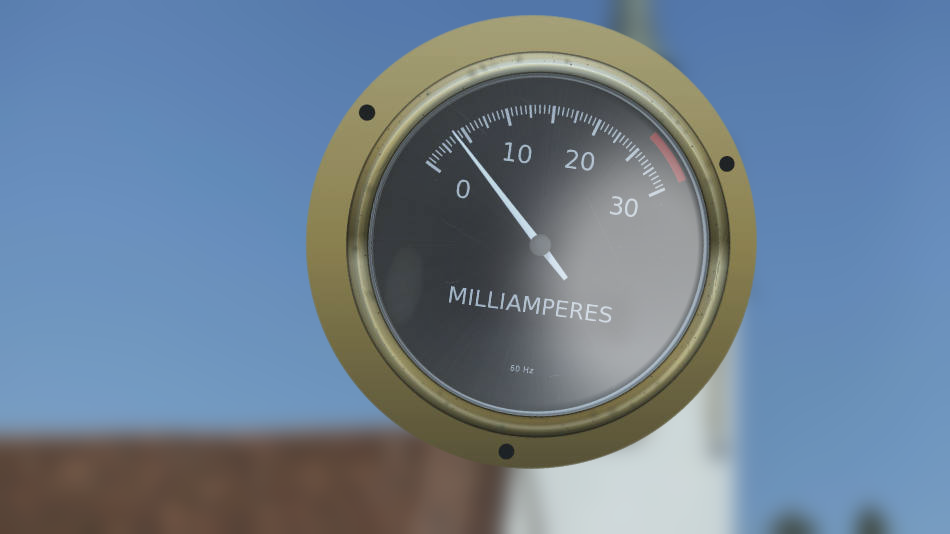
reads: 4
